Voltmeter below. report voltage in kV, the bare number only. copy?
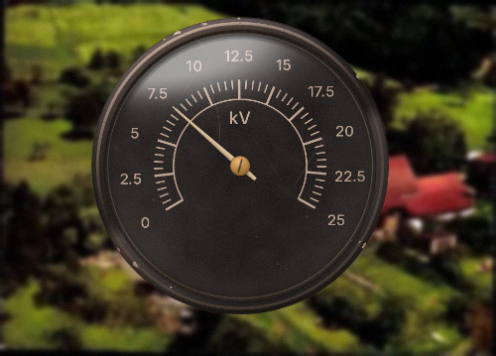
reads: 7.5
